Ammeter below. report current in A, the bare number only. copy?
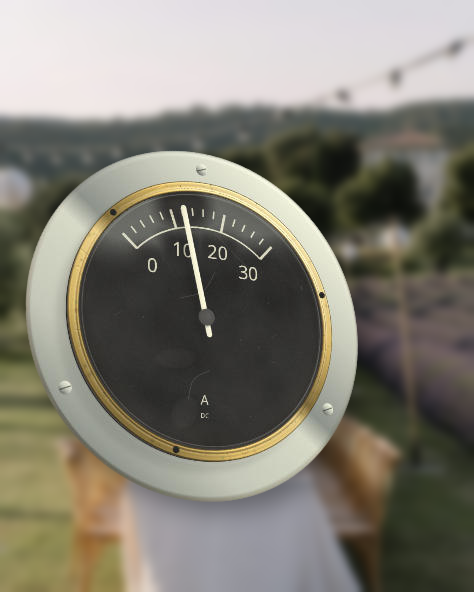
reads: 12
